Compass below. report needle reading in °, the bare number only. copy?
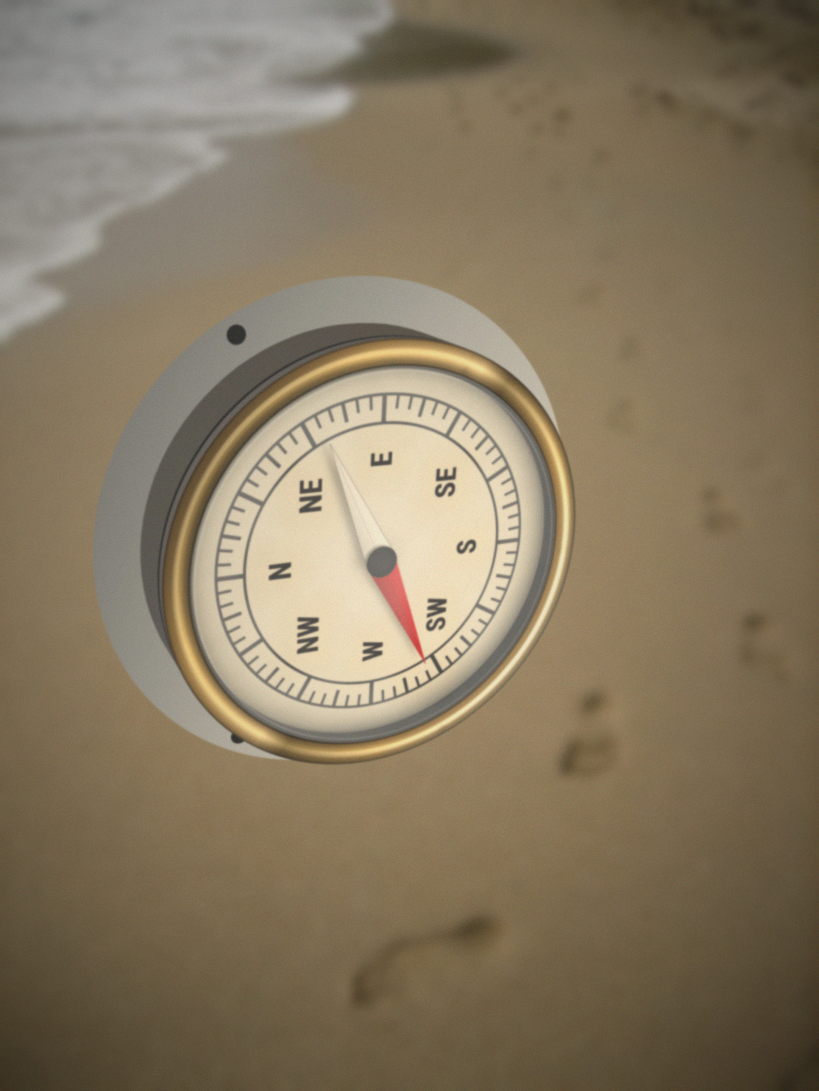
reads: 245
